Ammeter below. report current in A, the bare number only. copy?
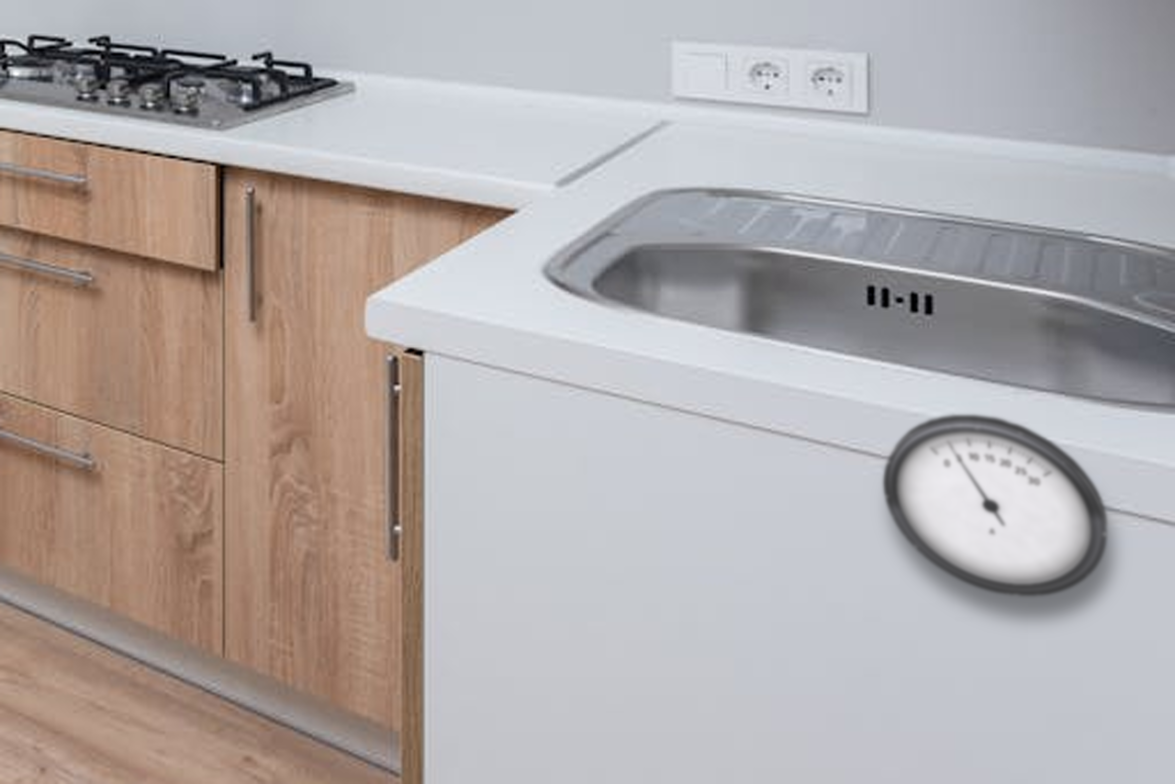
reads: 5
